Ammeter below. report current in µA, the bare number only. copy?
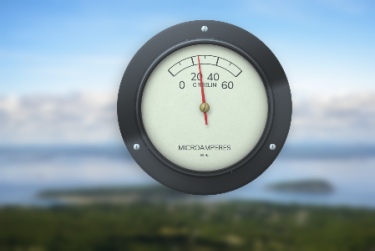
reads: 25
